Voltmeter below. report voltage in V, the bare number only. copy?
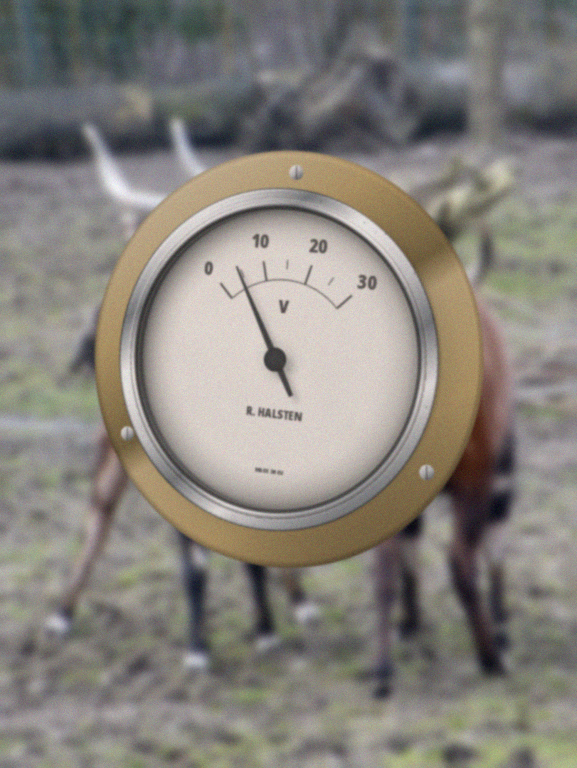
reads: 5
